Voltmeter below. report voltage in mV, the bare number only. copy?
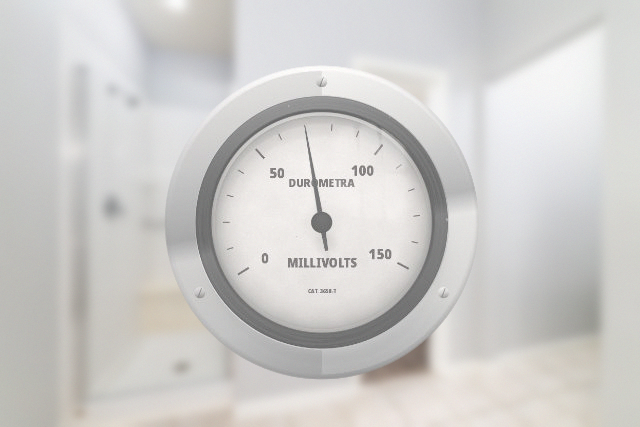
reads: 70
